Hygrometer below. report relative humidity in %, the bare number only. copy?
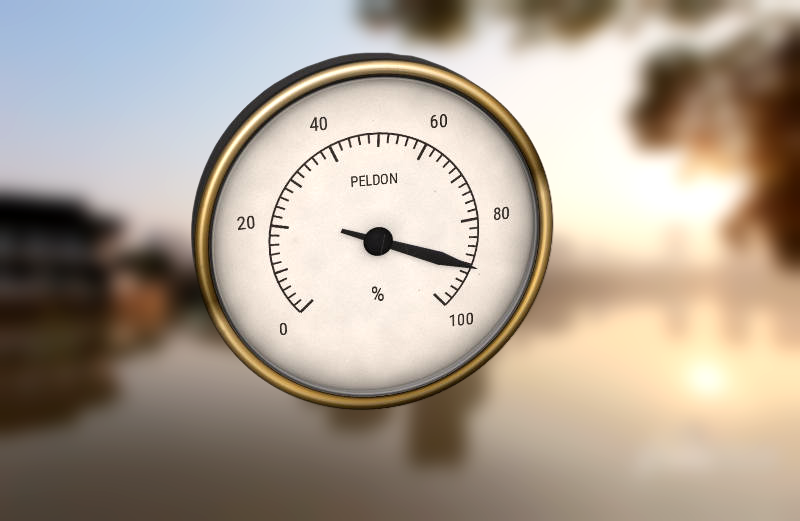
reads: 90
